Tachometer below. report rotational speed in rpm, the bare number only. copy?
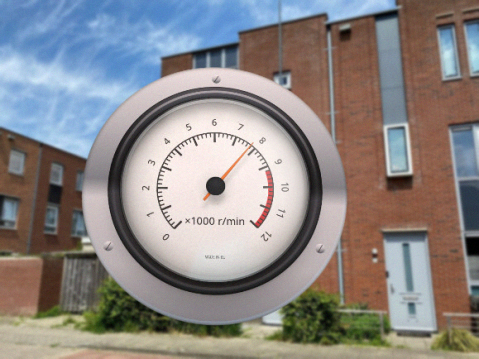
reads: 7800
